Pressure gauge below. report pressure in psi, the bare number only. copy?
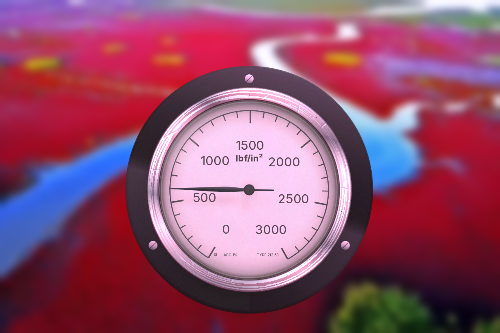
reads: 600
